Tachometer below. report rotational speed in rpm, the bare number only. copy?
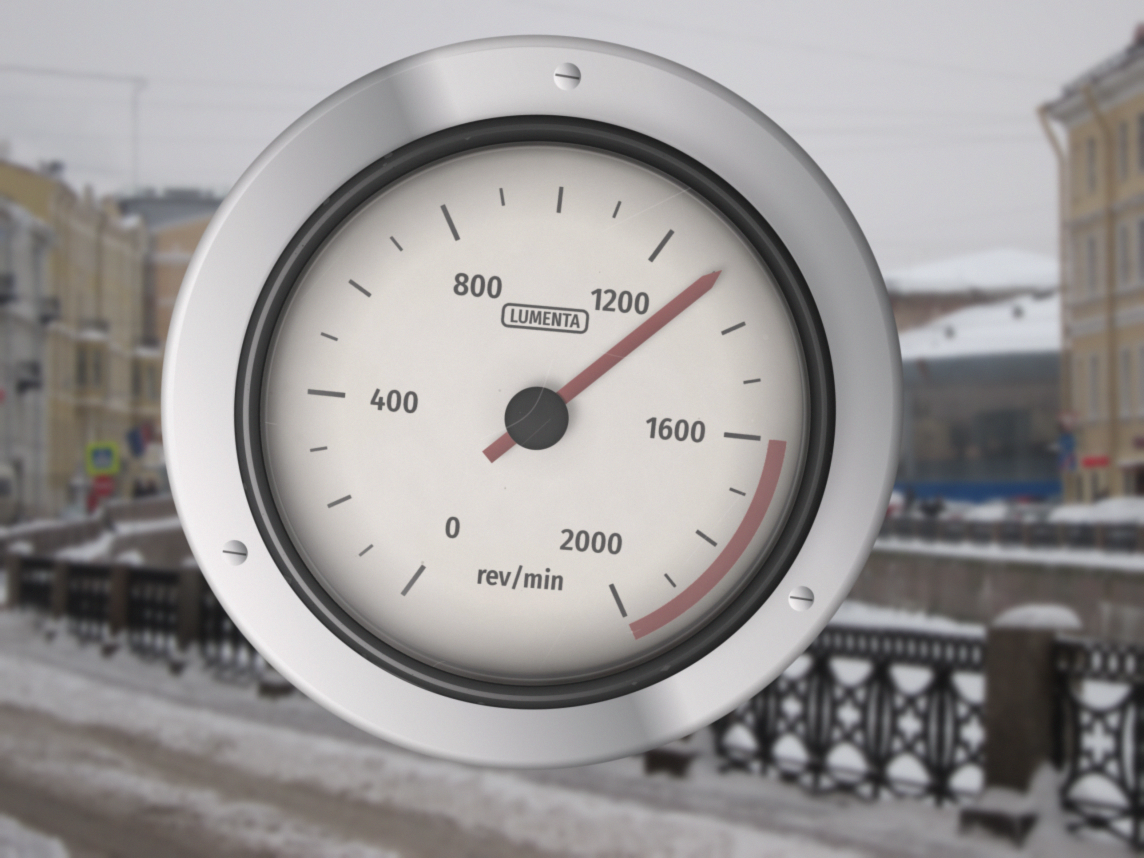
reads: 1300
